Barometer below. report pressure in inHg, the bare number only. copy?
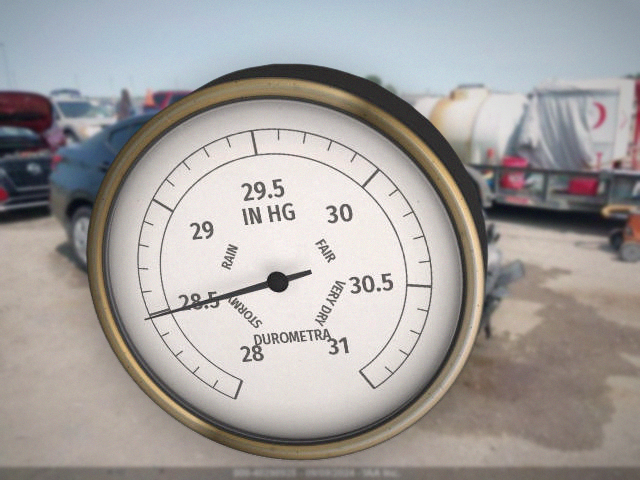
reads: 28.5
